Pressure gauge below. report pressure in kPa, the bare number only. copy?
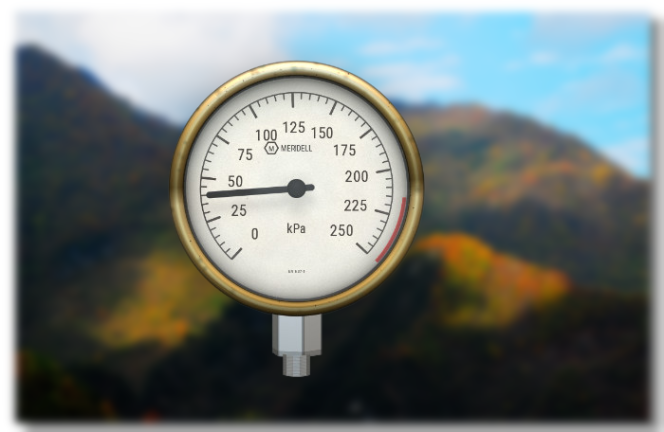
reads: 40
